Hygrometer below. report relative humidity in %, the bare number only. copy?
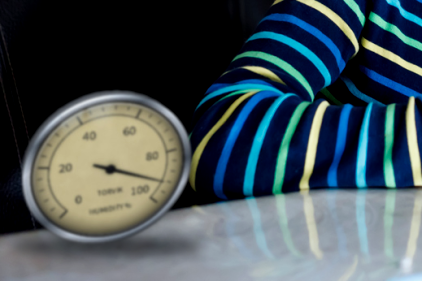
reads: 92
